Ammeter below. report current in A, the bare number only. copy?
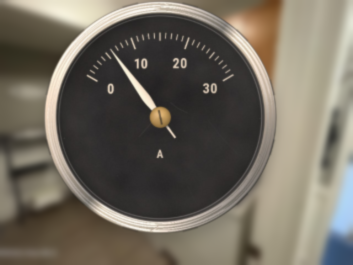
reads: 6
